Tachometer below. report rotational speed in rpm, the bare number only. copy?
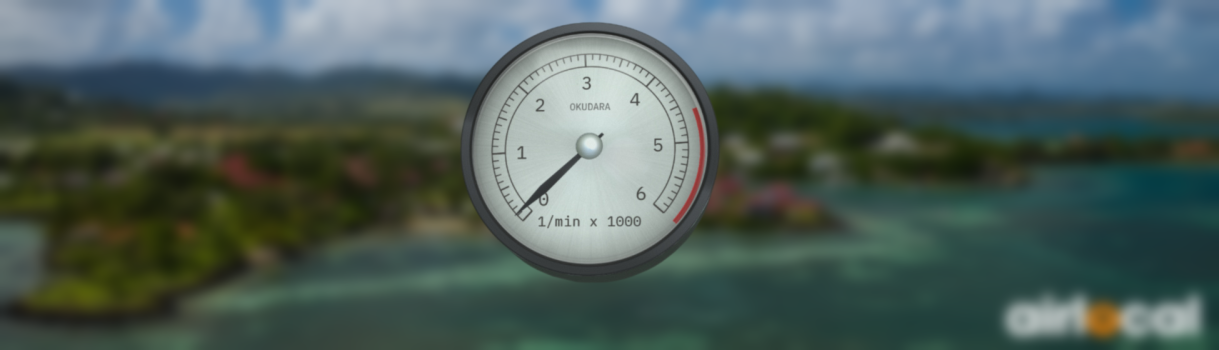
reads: 100
